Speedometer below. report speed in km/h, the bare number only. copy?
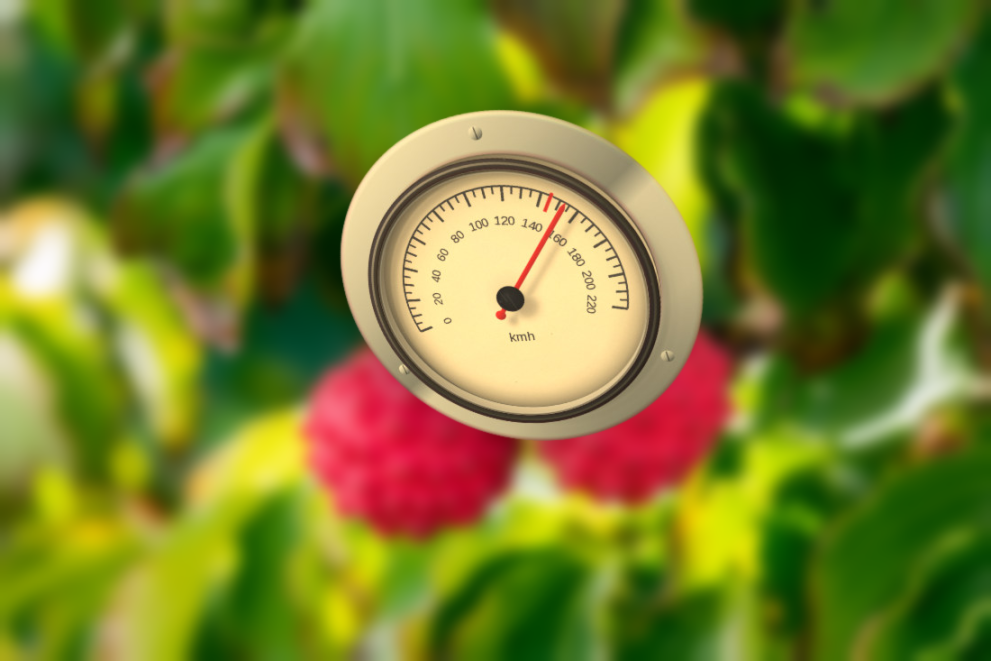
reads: 152.5
